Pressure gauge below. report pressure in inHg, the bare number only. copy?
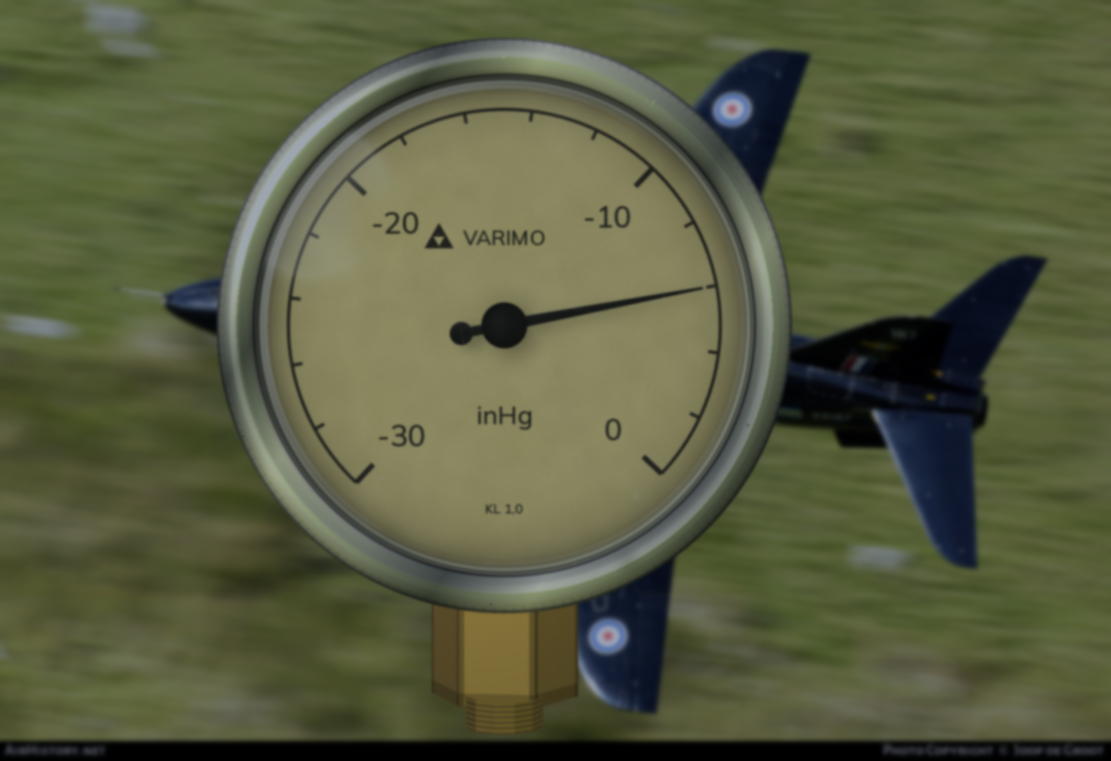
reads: -6
